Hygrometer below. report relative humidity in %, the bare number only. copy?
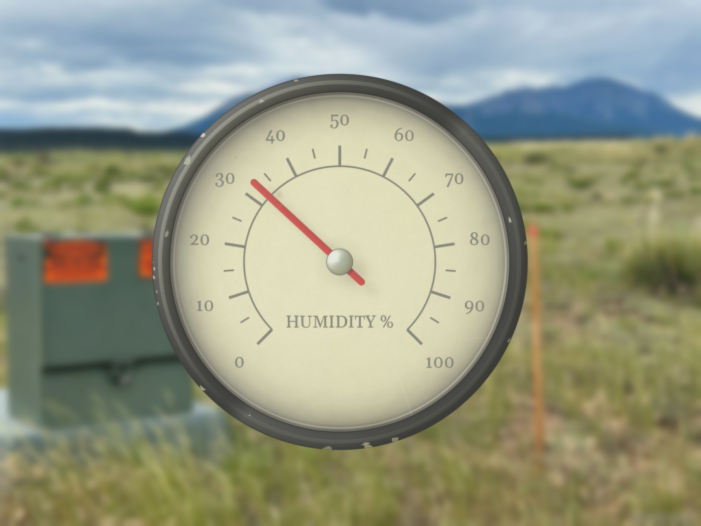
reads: 32.5
